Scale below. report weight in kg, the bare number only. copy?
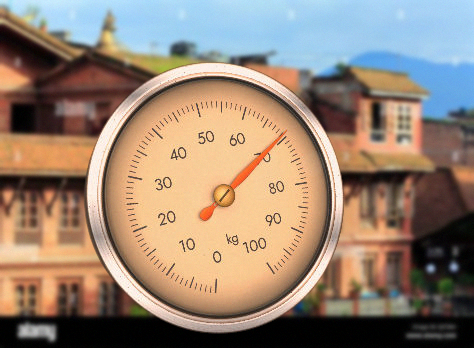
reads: 69
